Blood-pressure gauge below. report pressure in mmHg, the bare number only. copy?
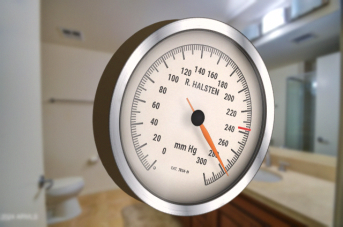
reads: 280
